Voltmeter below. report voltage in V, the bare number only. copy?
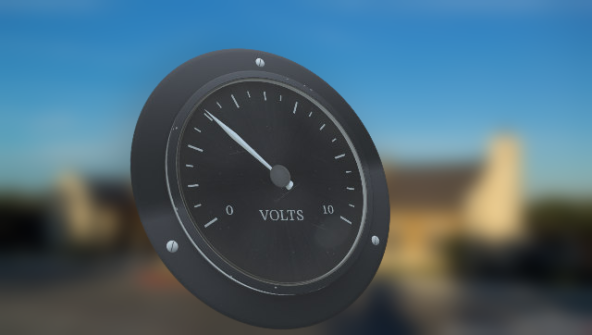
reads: 3
